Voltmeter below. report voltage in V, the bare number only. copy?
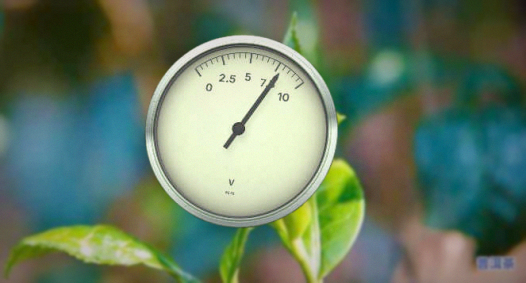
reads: 8
